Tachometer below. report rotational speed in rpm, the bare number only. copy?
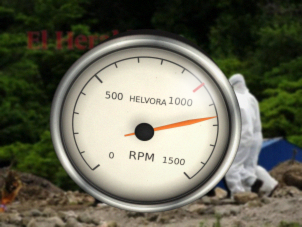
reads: 1150
